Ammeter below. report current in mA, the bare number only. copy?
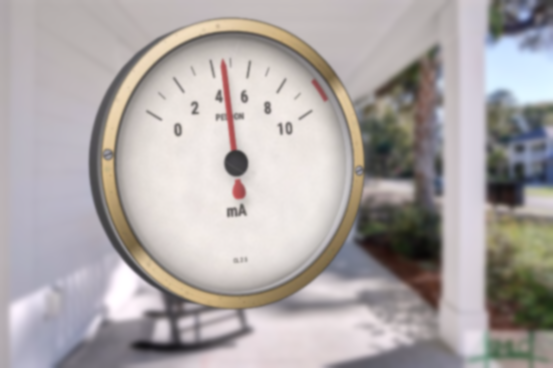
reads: 4.5
